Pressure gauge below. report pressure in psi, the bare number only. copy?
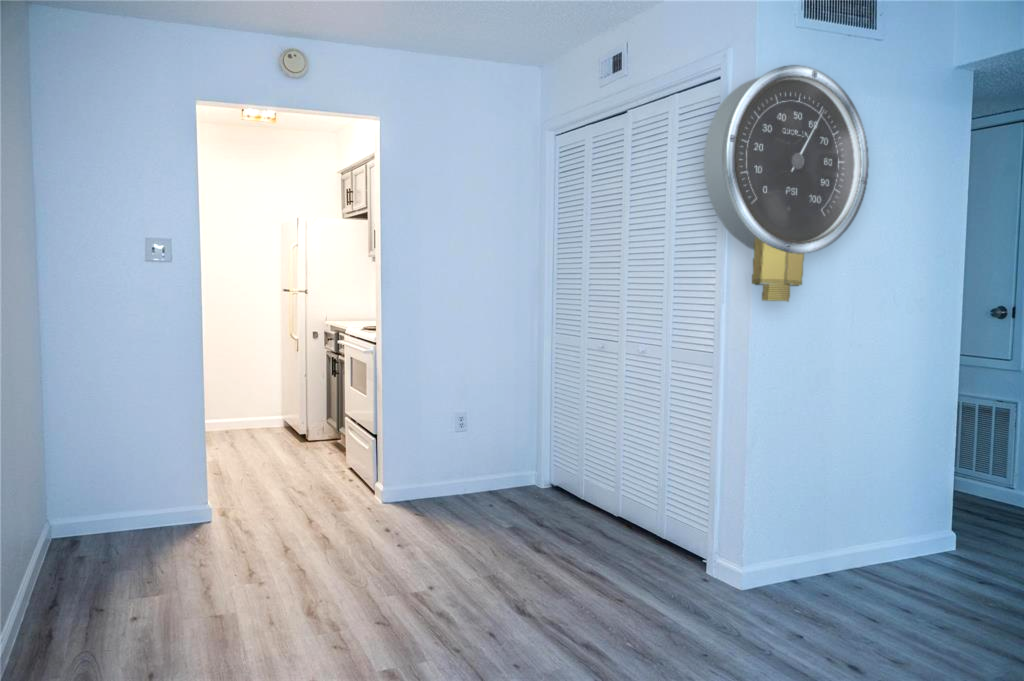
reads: 60
